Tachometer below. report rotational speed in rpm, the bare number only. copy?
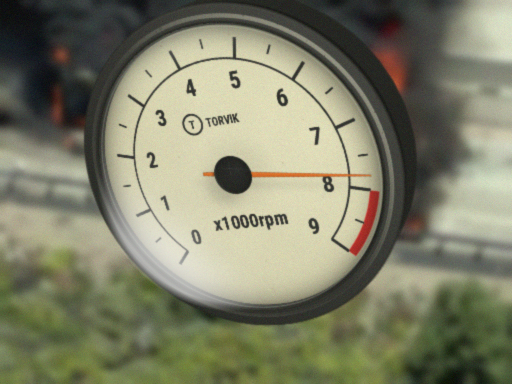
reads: 7750
